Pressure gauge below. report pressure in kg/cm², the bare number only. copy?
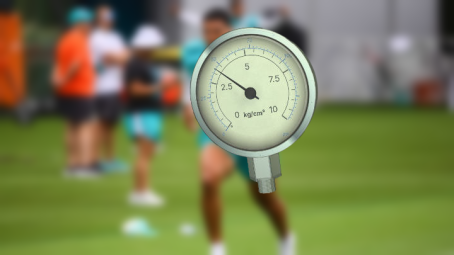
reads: 3.25
